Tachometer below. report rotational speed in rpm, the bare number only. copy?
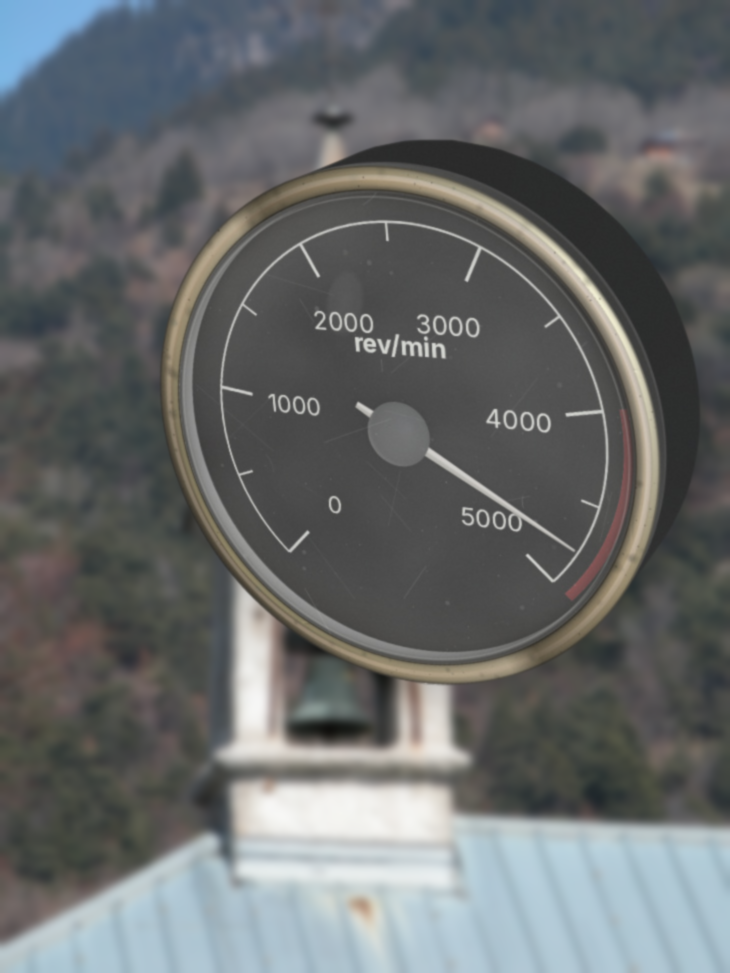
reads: 4750
